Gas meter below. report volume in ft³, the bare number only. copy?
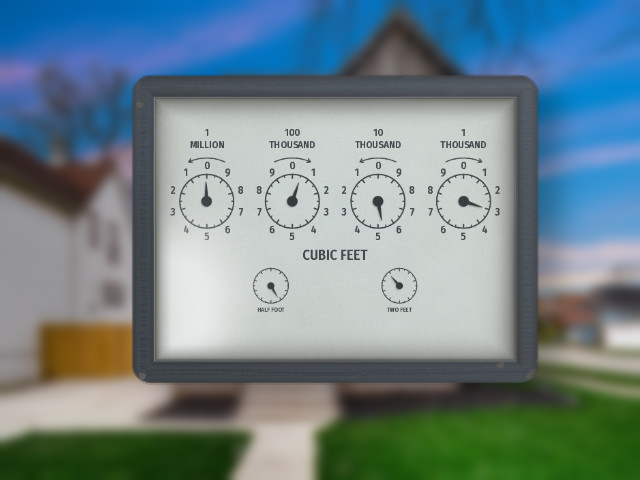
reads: 5300
